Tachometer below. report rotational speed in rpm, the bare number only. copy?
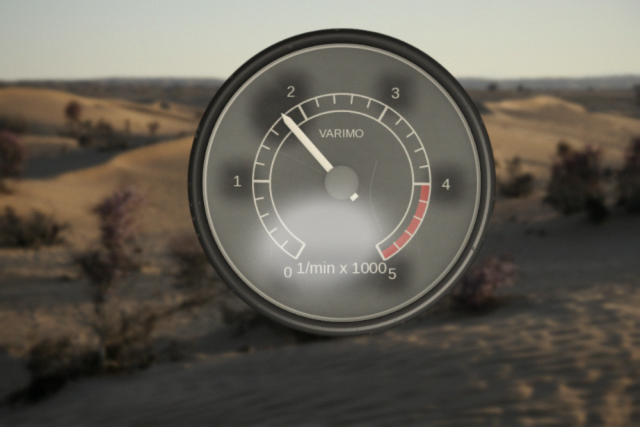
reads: 1800
